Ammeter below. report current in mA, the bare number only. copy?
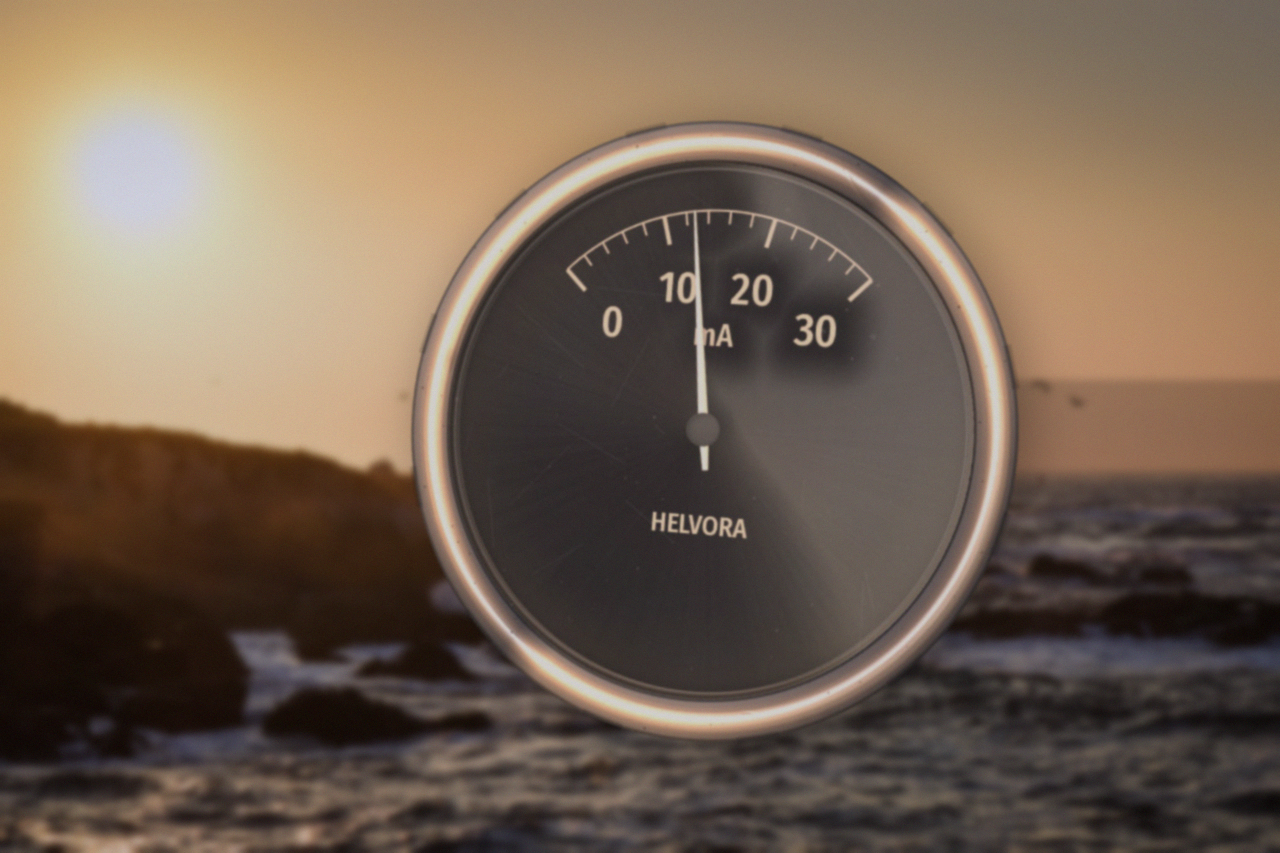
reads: 13
